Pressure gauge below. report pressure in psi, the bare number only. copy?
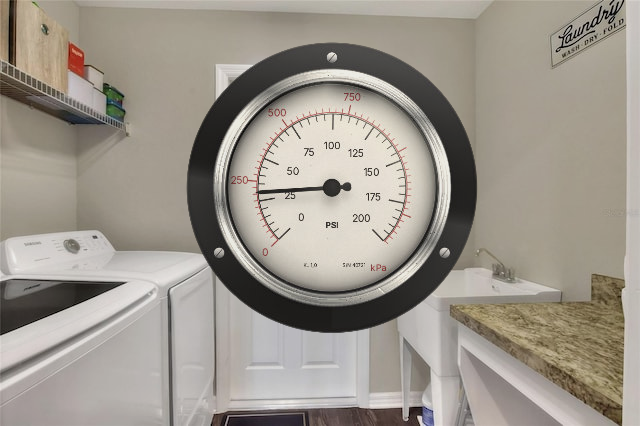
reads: 30
